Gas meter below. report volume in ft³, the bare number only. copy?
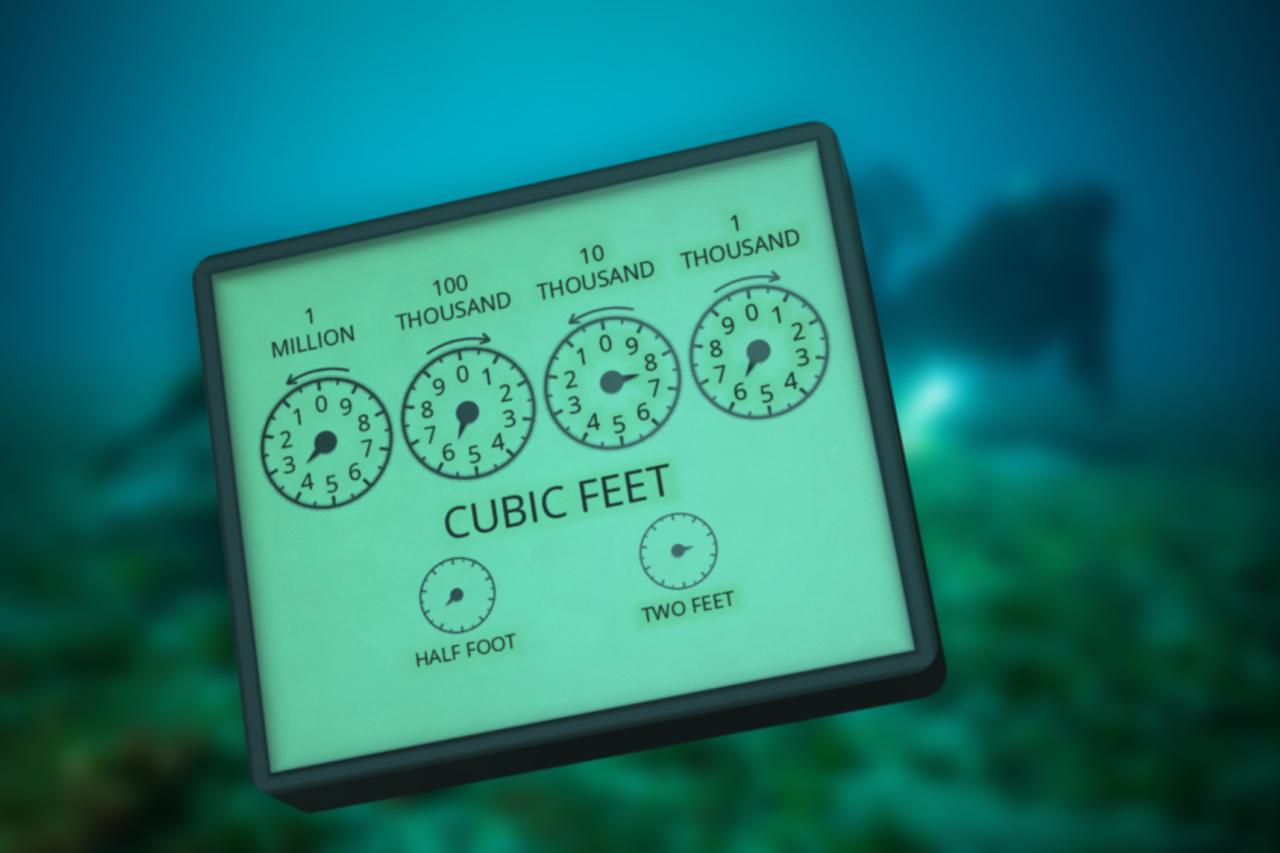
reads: 357600
